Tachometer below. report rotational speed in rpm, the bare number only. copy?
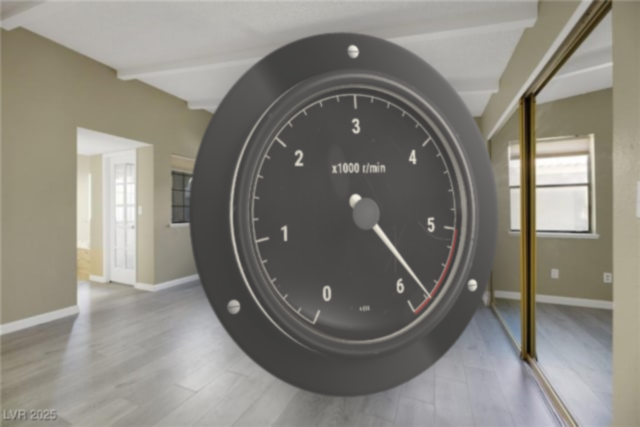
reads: 5800
